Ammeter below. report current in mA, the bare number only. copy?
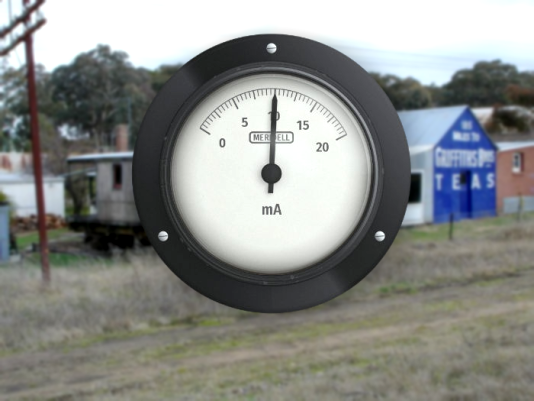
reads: 10
